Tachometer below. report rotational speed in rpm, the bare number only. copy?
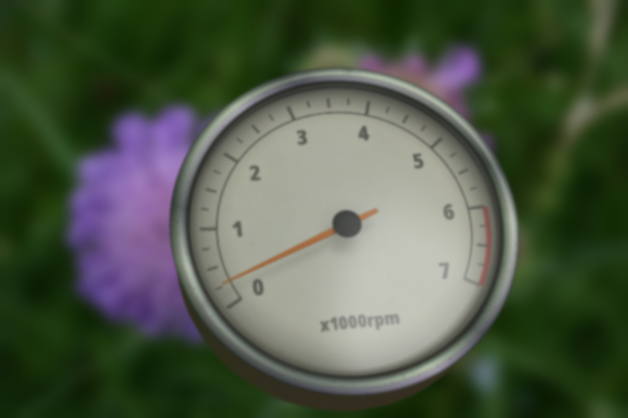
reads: 250
